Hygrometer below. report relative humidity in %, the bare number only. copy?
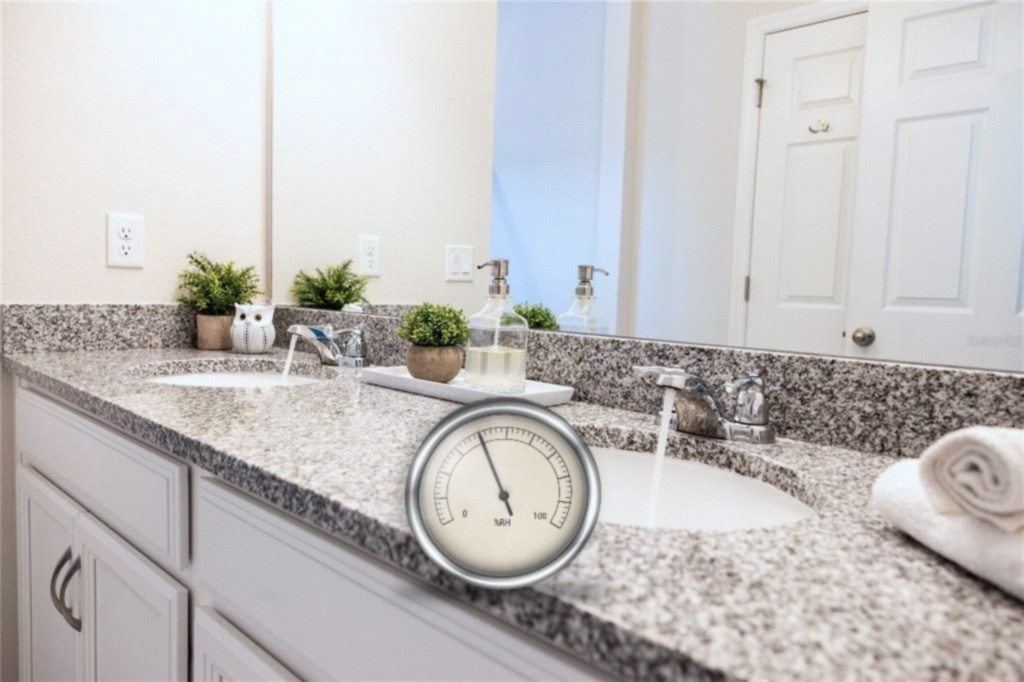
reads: 40
